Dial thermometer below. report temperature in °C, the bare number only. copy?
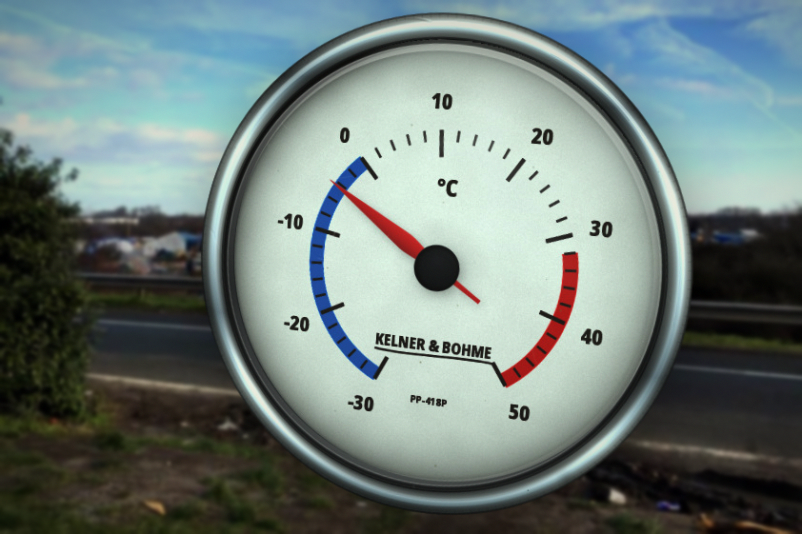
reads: -4
